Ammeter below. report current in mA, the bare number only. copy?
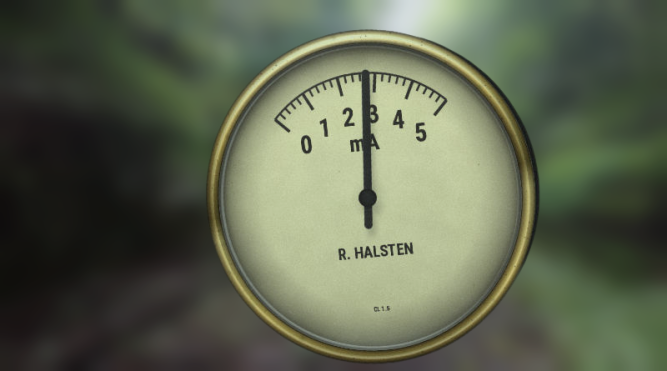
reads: 2.8
